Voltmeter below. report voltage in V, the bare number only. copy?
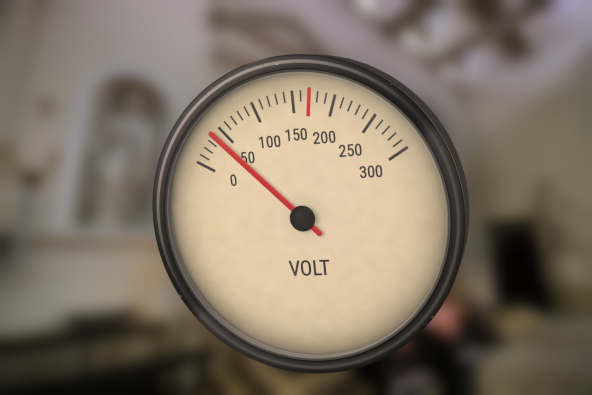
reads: 40
